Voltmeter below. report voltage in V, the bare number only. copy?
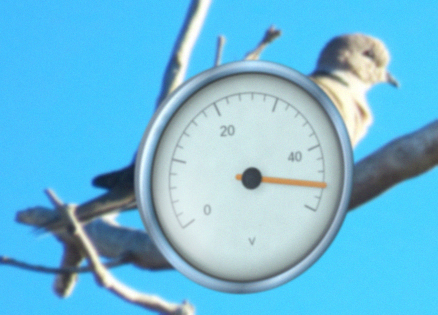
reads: 46
